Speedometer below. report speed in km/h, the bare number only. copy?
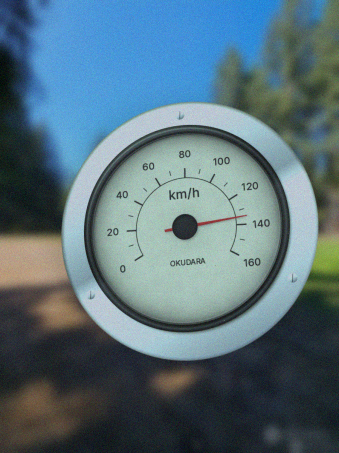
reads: 135
